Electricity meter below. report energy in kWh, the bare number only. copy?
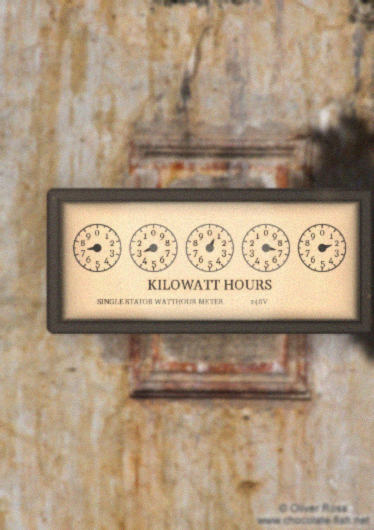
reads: 73072
